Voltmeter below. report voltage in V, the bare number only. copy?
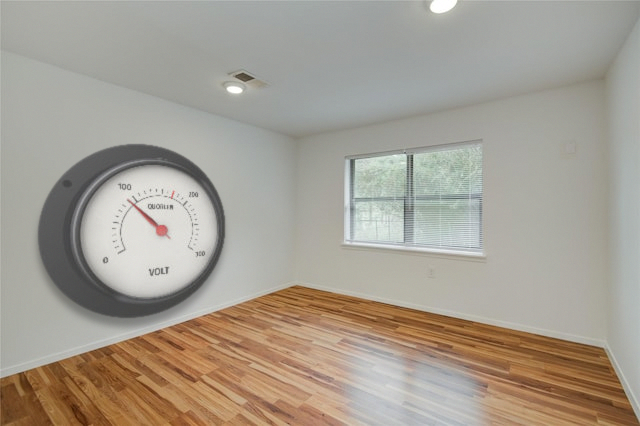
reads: 90
